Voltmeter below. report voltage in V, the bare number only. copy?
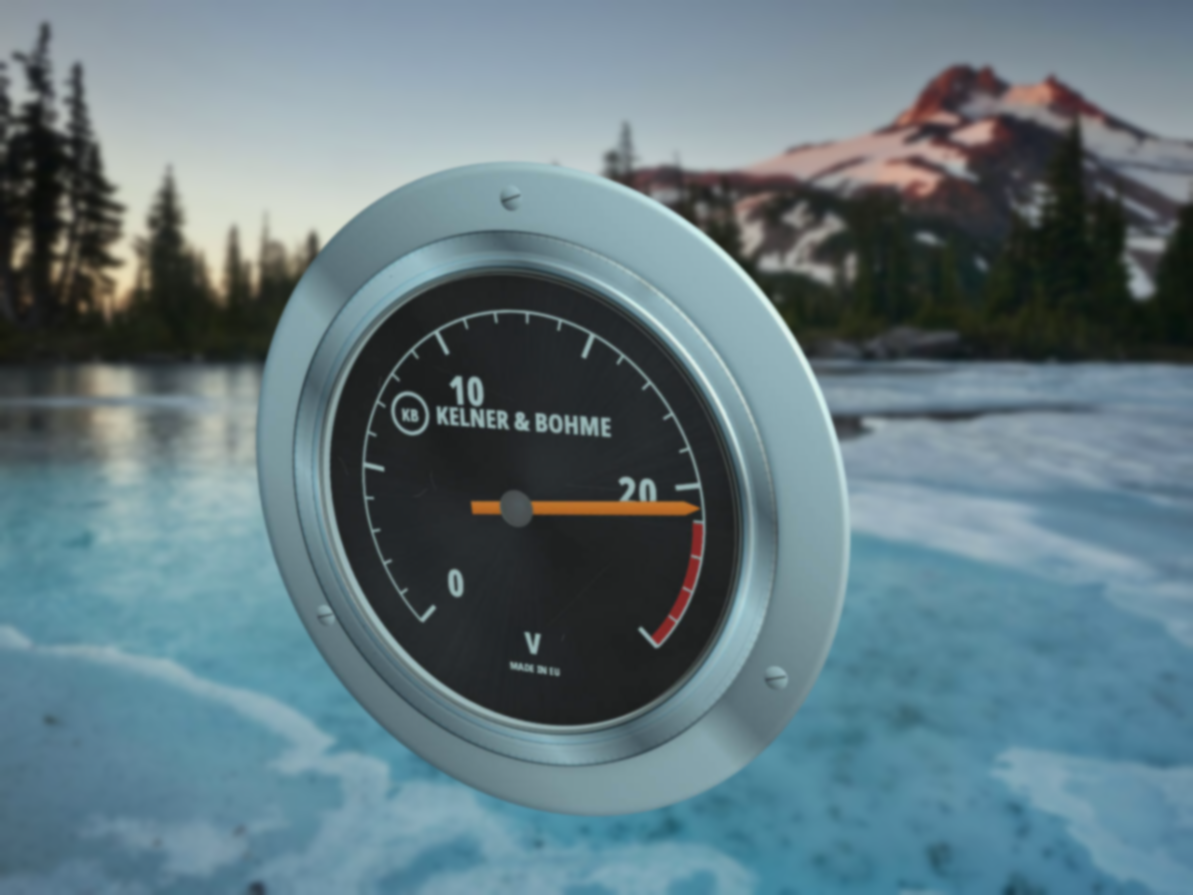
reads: 20.5
